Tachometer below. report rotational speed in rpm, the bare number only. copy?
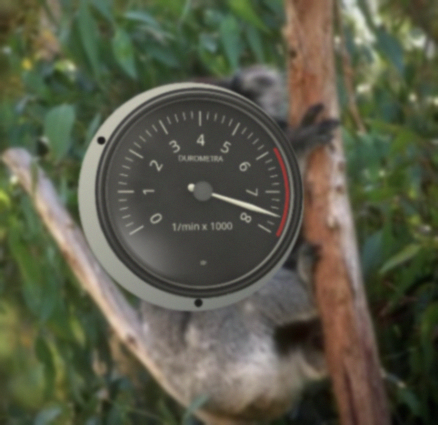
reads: 7600
